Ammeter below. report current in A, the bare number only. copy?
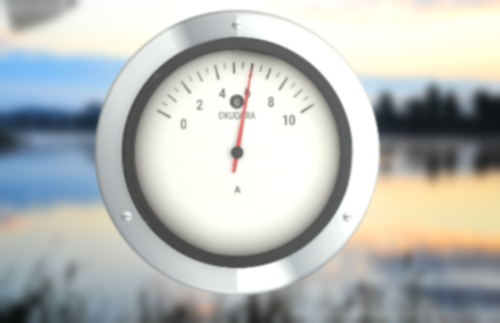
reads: 6
